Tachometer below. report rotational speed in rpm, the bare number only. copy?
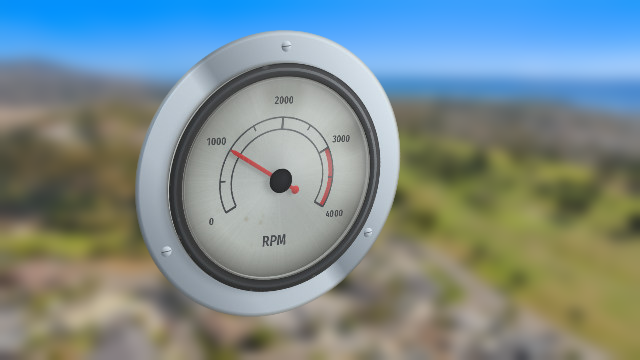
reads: 1000
